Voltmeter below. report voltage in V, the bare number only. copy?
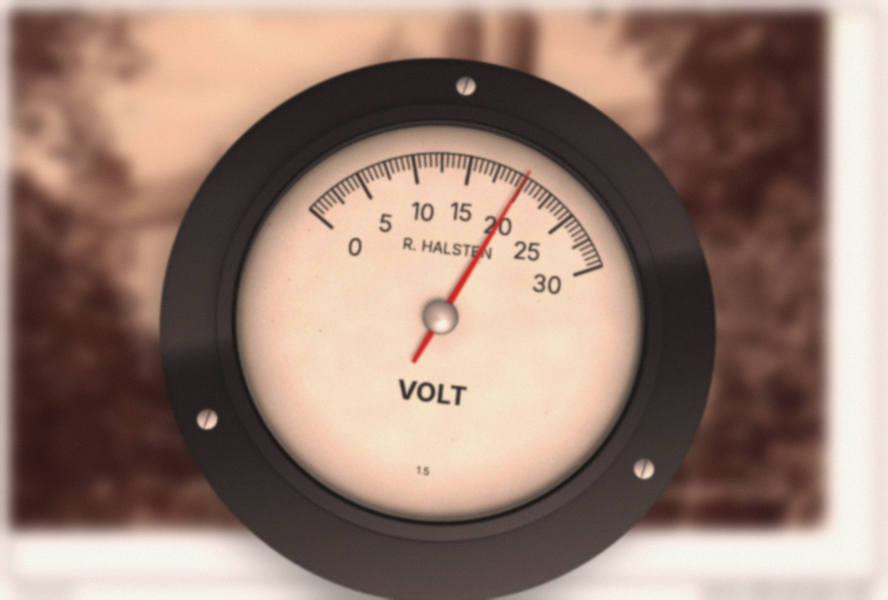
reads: 20
